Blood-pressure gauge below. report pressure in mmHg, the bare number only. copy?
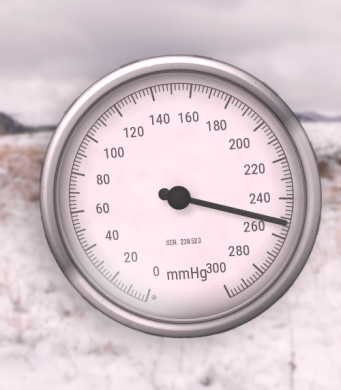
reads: 252
